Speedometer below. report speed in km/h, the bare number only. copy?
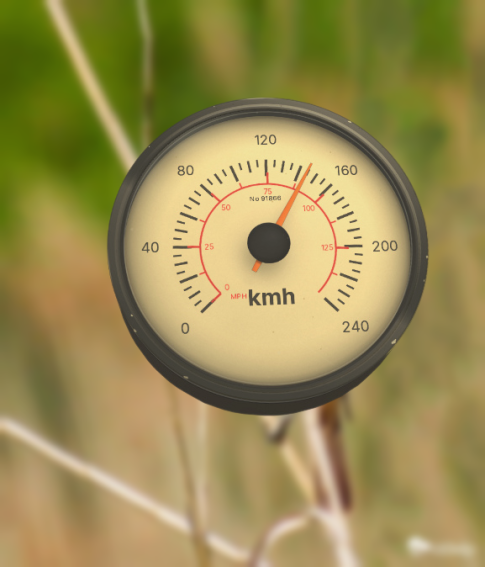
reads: 145
